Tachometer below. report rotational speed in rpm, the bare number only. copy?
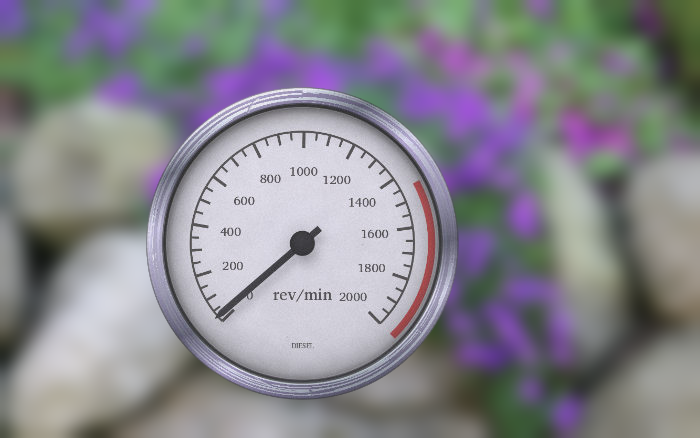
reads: 25
